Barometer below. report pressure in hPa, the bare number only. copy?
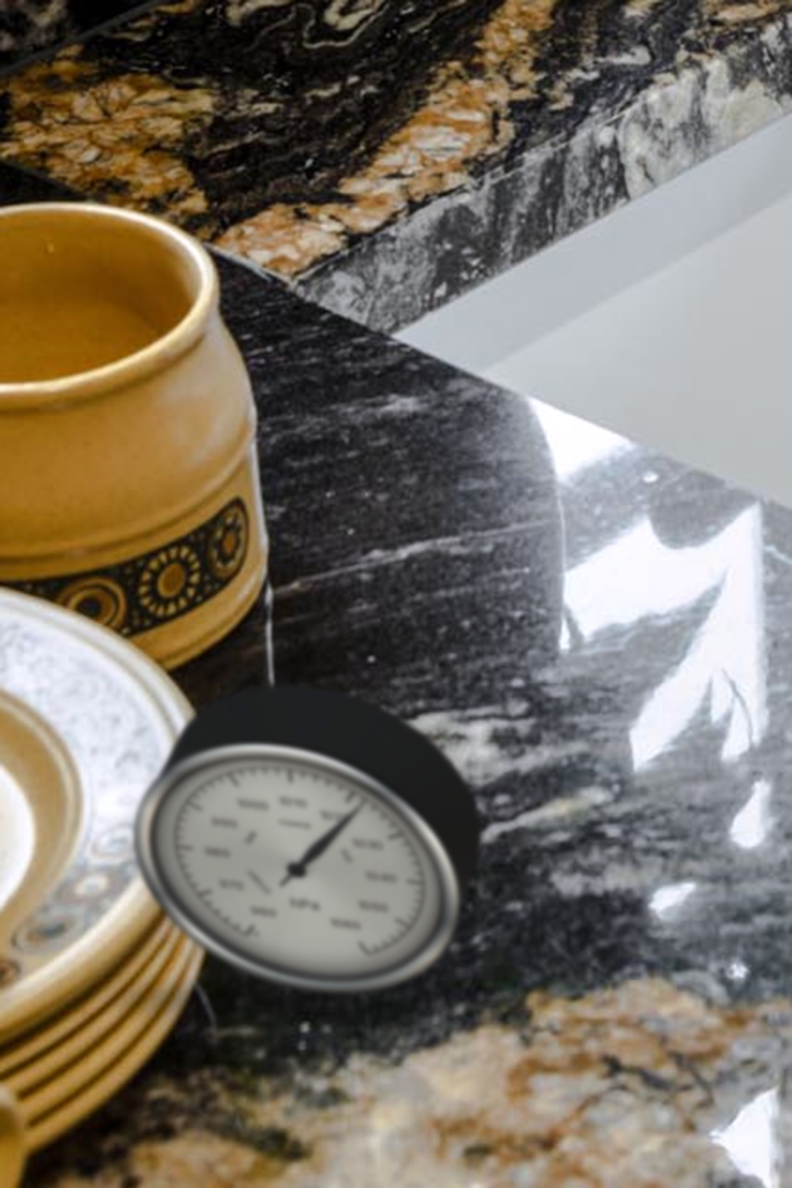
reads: 1022
